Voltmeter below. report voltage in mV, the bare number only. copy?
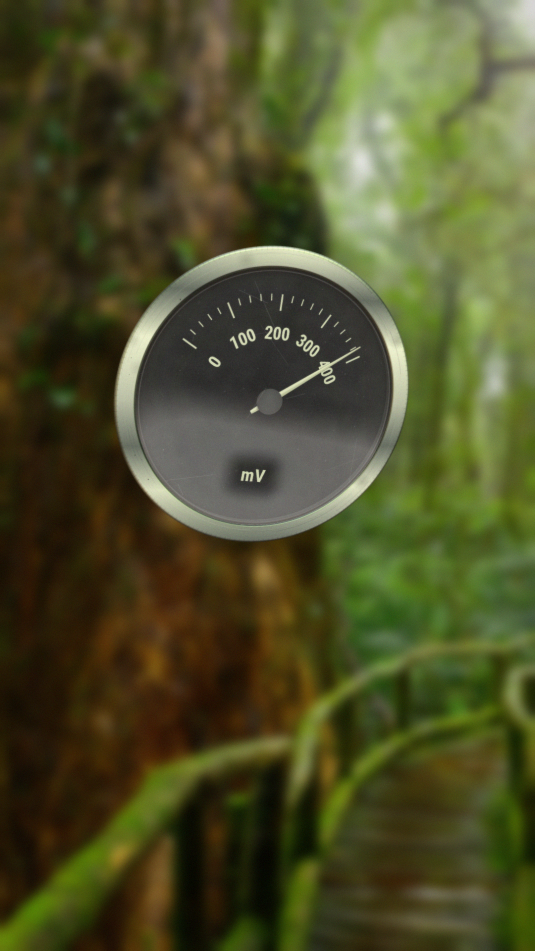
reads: 380
